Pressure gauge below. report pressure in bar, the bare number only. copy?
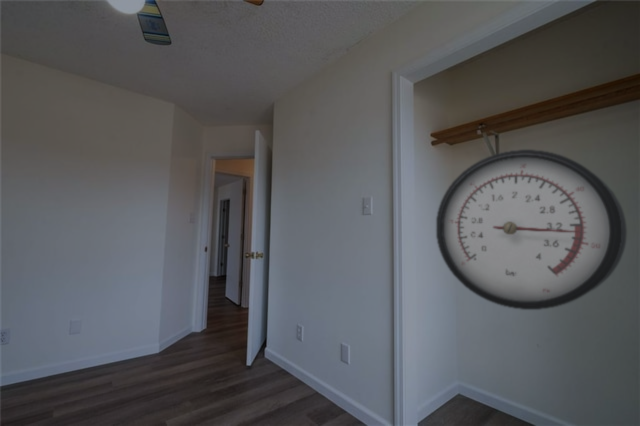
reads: 3.3
